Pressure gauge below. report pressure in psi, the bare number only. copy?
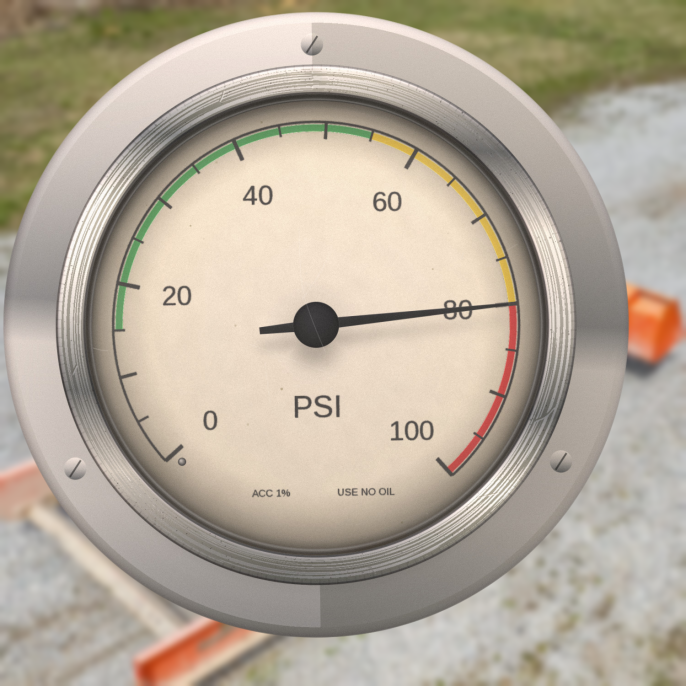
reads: 80
